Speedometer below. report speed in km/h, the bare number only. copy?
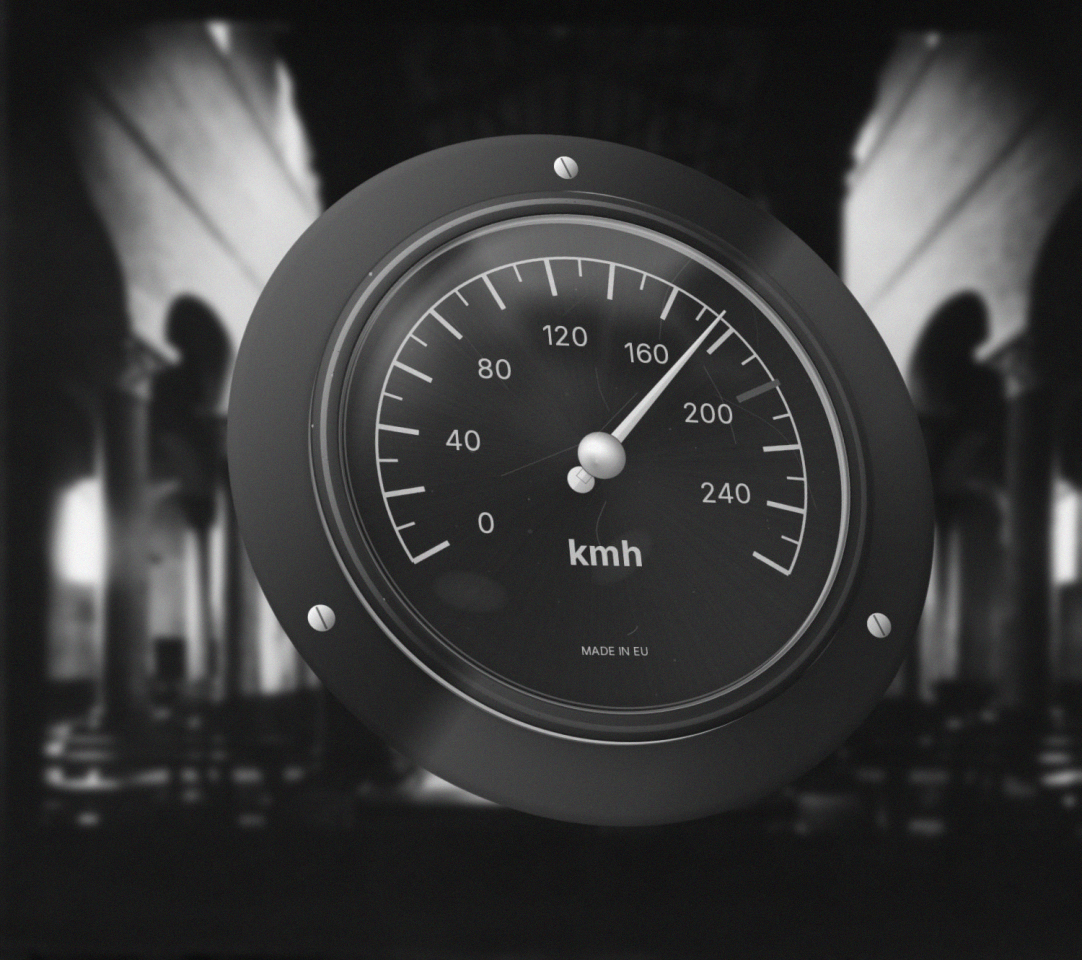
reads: 175
